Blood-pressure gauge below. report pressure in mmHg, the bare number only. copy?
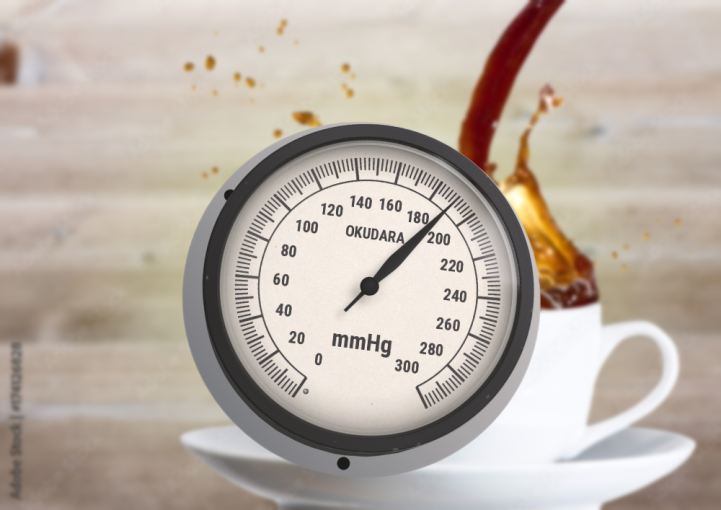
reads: 190
